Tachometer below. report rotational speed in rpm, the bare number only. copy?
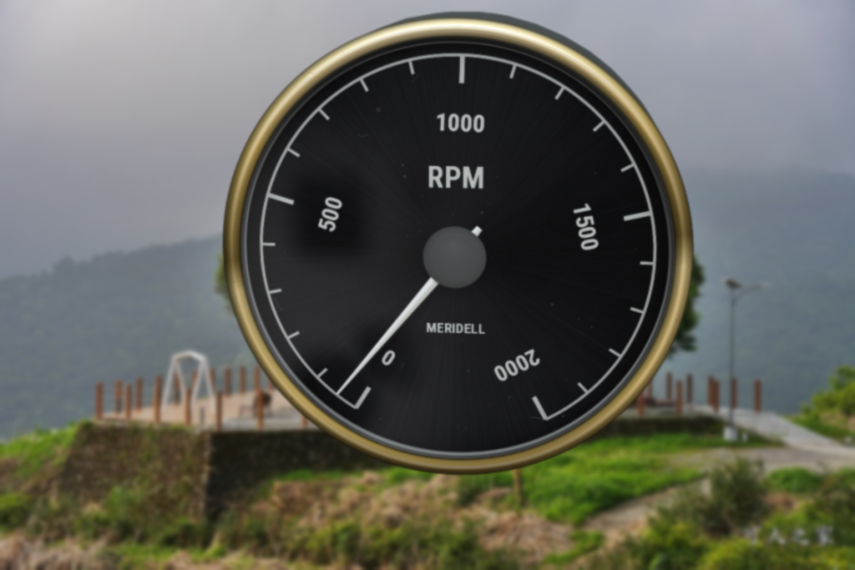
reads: 50
